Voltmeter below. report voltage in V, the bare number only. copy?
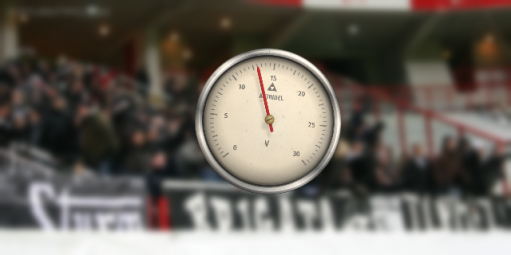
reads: 13
